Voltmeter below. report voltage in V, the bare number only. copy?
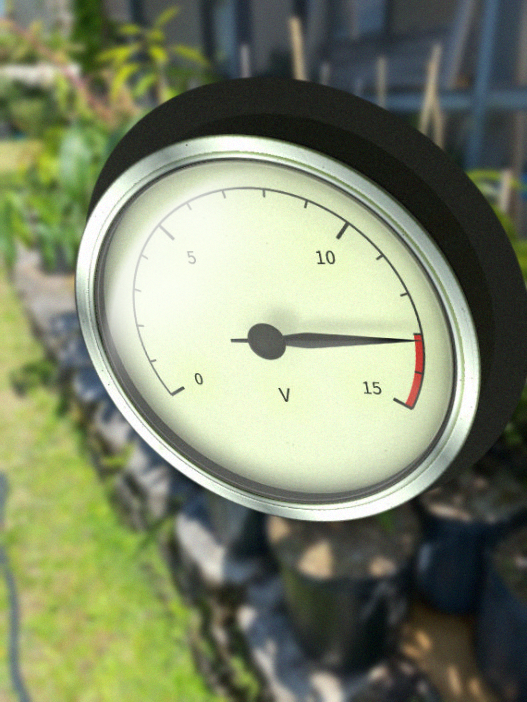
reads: 13
